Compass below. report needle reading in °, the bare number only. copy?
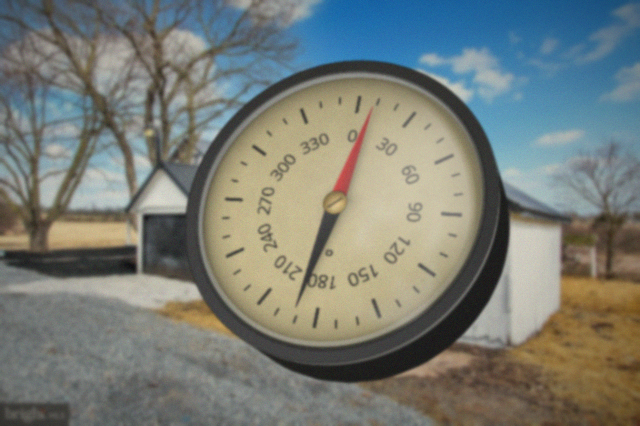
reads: 10
